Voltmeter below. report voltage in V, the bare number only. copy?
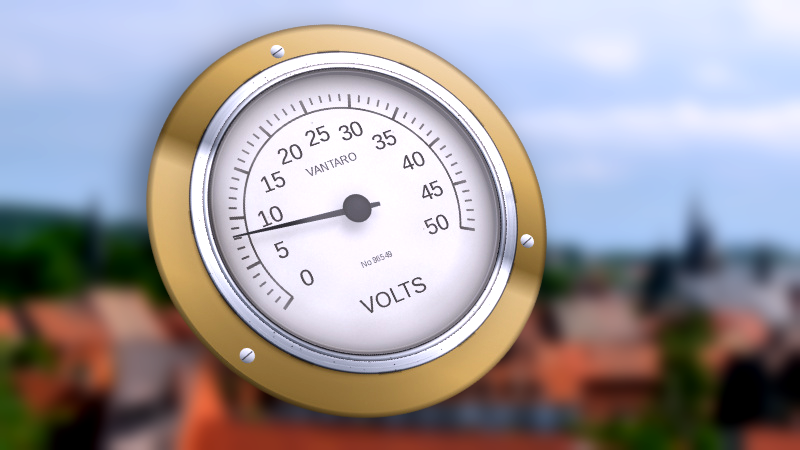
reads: 8
